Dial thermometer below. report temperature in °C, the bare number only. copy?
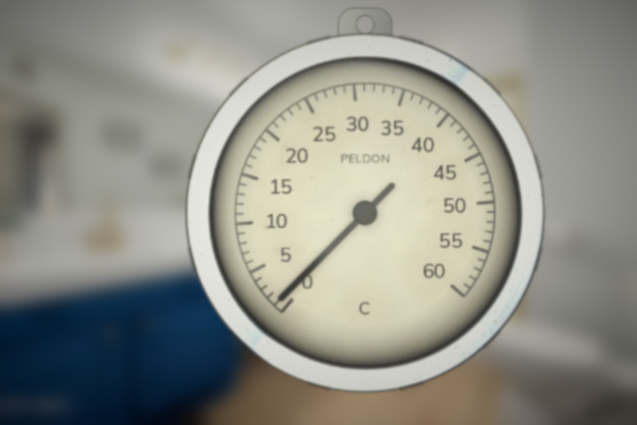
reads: 1
